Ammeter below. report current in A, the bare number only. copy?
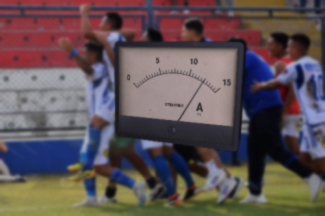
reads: 12.5
